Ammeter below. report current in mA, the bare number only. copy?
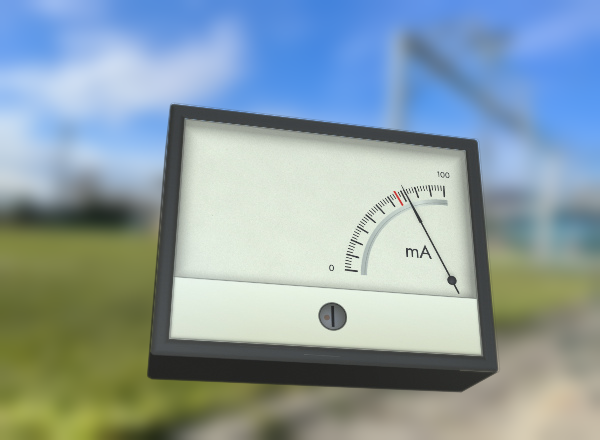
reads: 70
